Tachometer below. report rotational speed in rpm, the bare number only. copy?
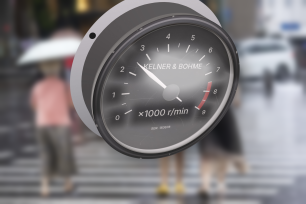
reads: 2500
